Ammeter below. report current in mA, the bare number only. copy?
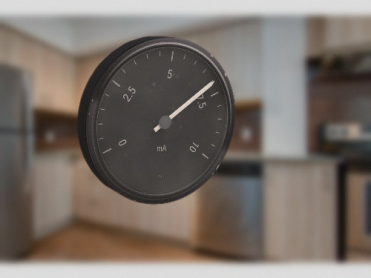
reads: 7
